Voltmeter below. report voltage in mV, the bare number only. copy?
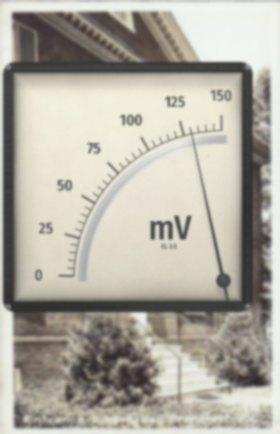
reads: 130
